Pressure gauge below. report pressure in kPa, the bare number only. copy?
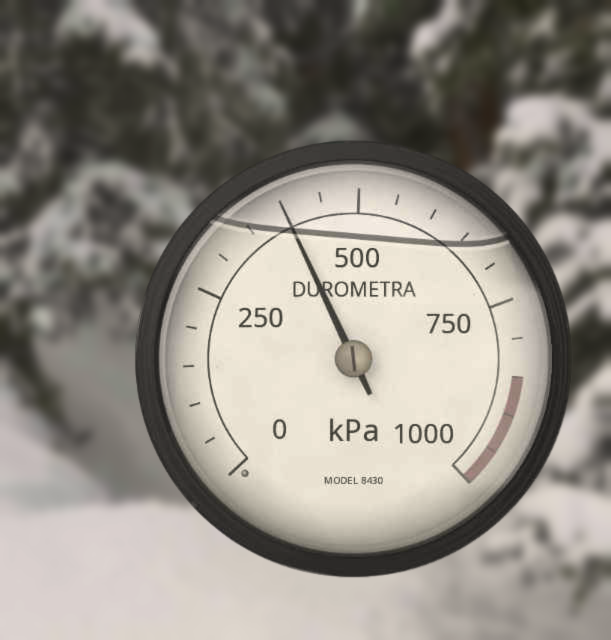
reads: 400
